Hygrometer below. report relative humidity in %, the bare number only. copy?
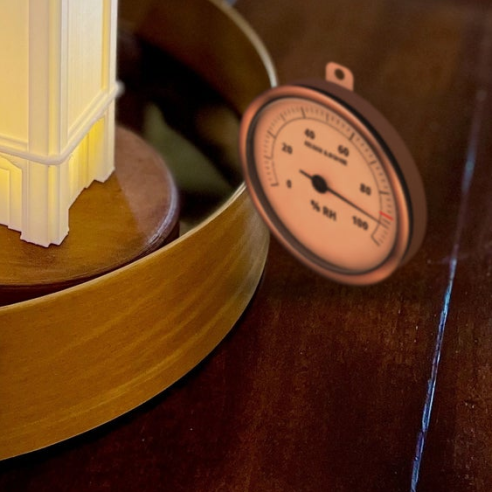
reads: 90
